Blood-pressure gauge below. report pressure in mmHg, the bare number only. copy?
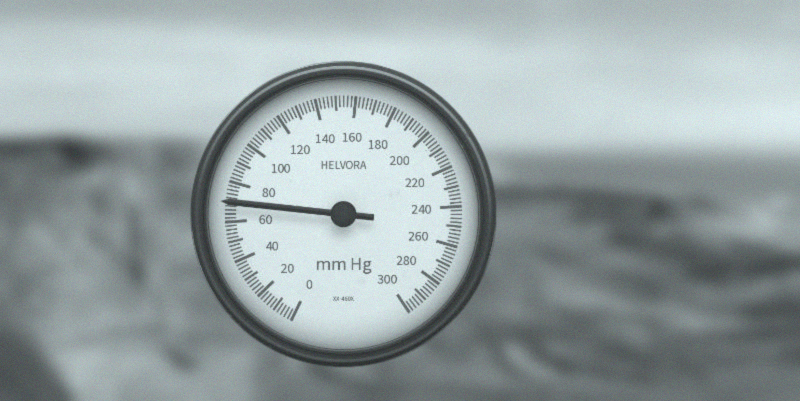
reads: 70
